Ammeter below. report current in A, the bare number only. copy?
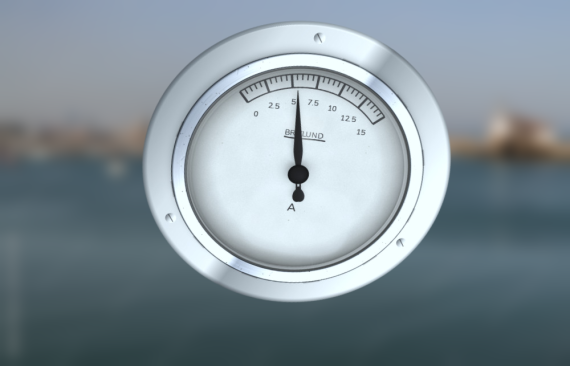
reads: 5.5
